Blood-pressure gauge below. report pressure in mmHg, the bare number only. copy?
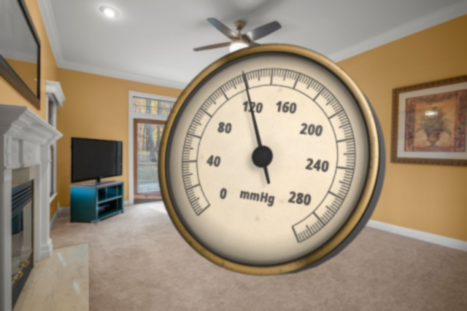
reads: 120
